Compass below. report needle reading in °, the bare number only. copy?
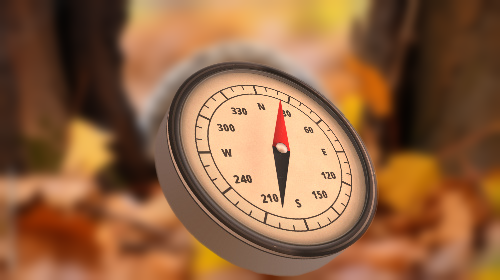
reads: 20
